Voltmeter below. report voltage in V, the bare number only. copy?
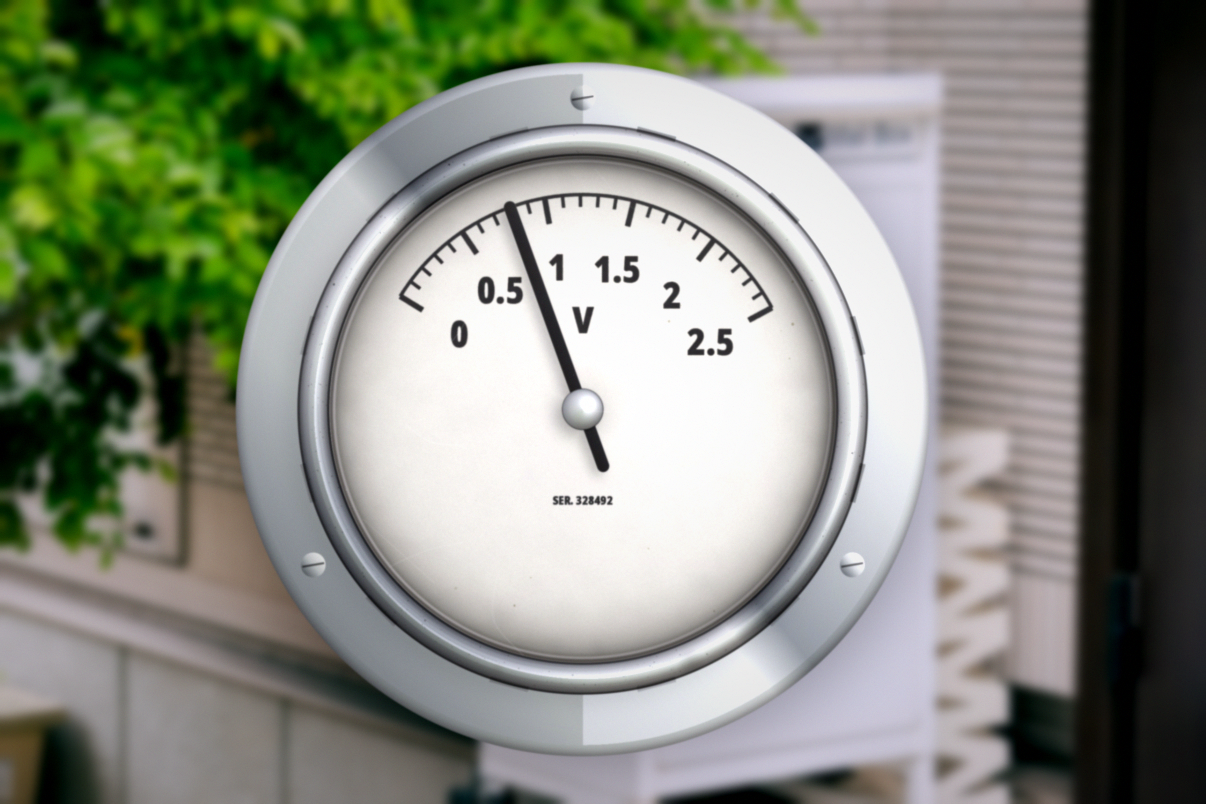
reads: 0.8
